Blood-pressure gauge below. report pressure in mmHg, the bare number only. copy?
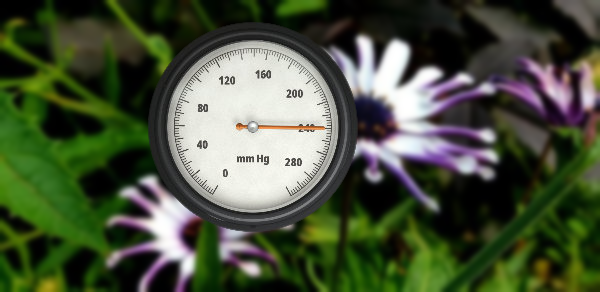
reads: 240
